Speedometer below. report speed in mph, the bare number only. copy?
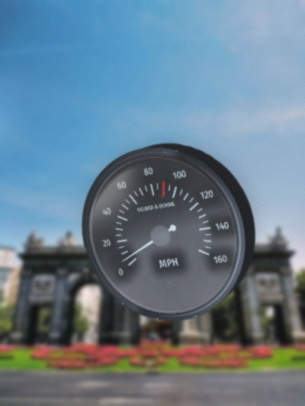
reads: 5
